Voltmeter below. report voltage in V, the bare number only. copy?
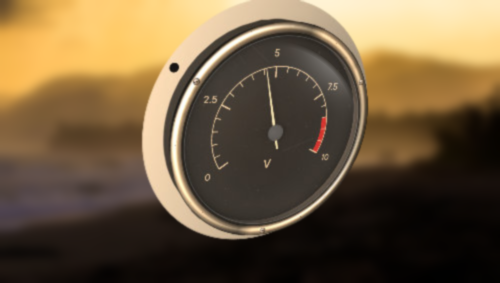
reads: 4.5
